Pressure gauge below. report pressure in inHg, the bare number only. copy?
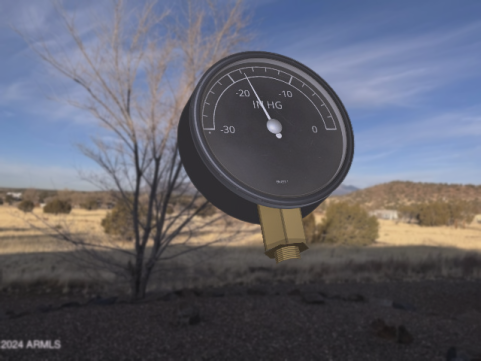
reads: -18
